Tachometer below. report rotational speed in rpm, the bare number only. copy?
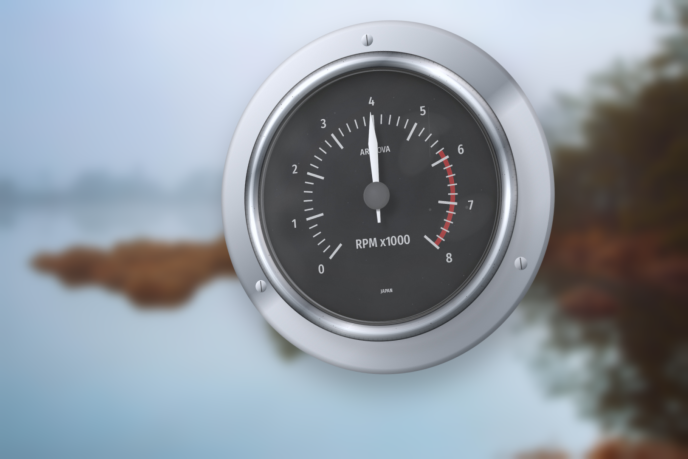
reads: 4000
